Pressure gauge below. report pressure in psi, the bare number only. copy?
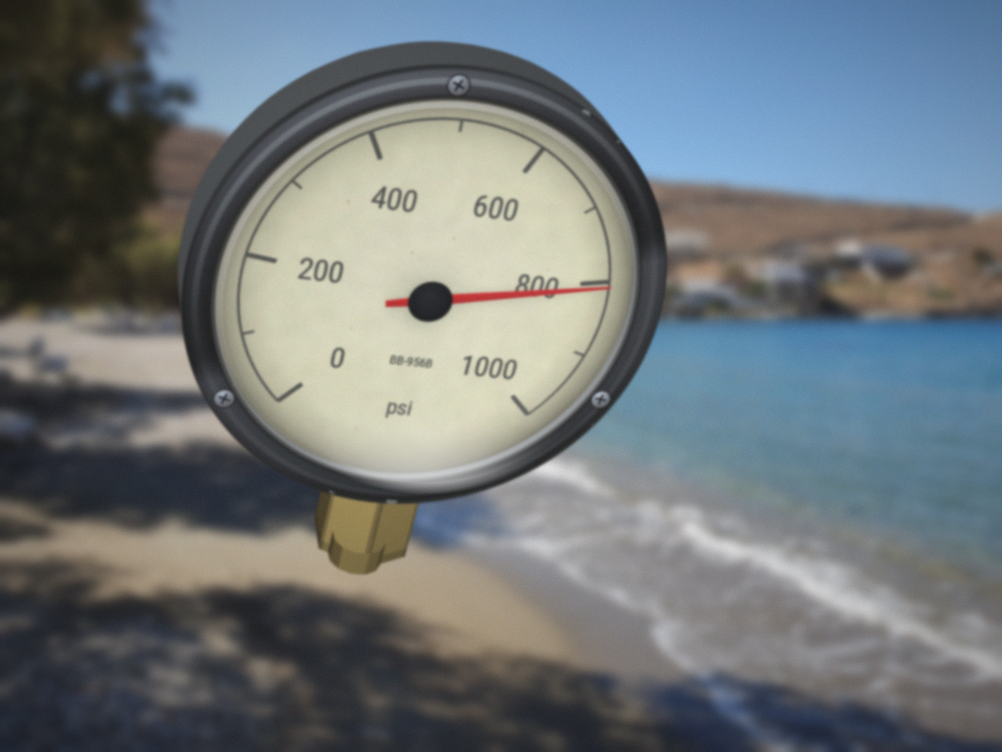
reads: 800
